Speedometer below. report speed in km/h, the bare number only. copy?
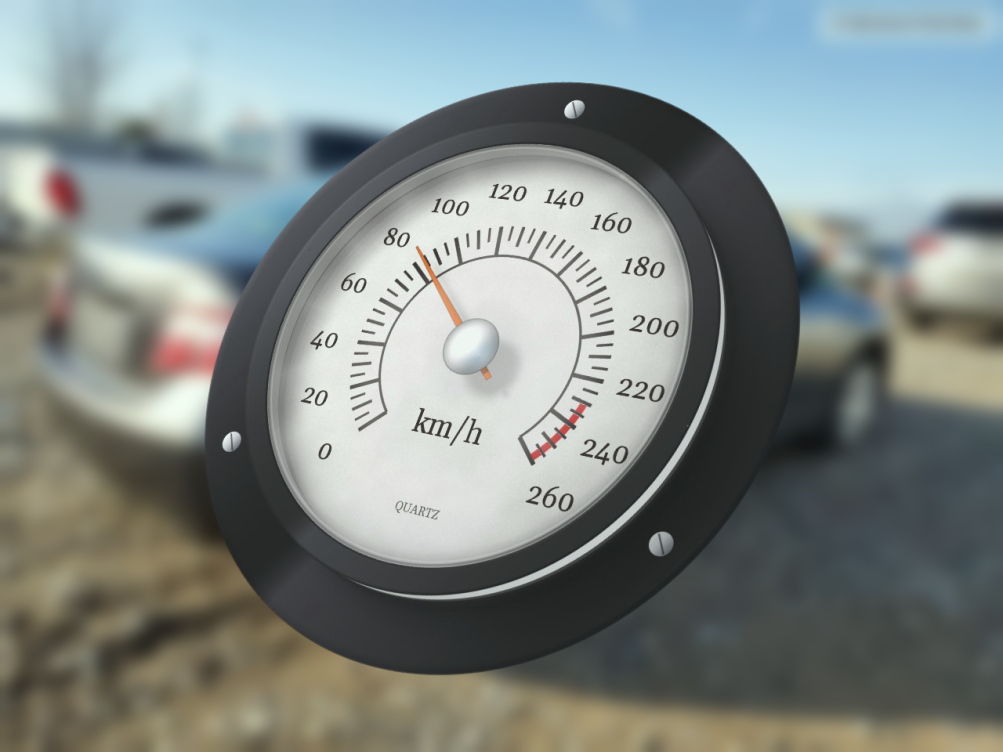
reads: 85
